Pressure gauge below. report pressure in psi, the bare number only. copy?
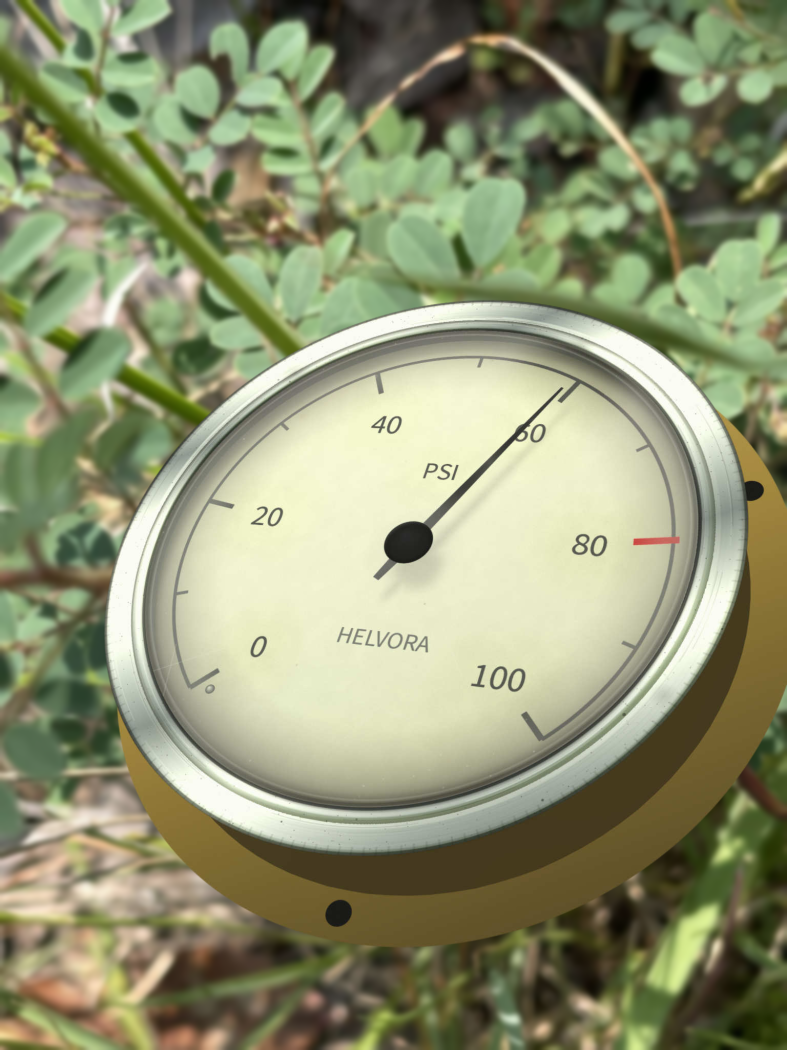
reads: 60
